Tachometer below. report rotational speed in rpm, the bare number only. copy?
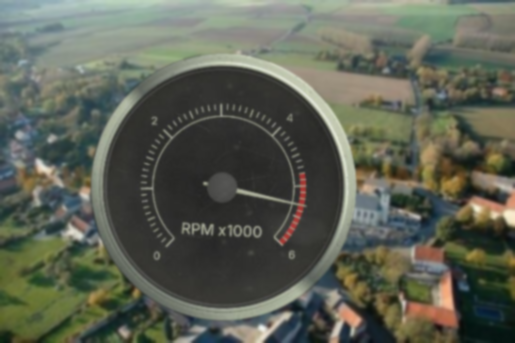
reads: 5300
